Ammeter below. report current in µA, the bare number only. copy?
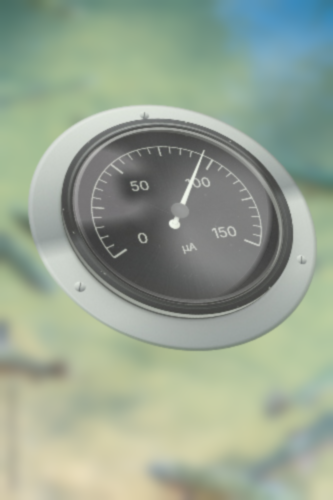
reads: 95
